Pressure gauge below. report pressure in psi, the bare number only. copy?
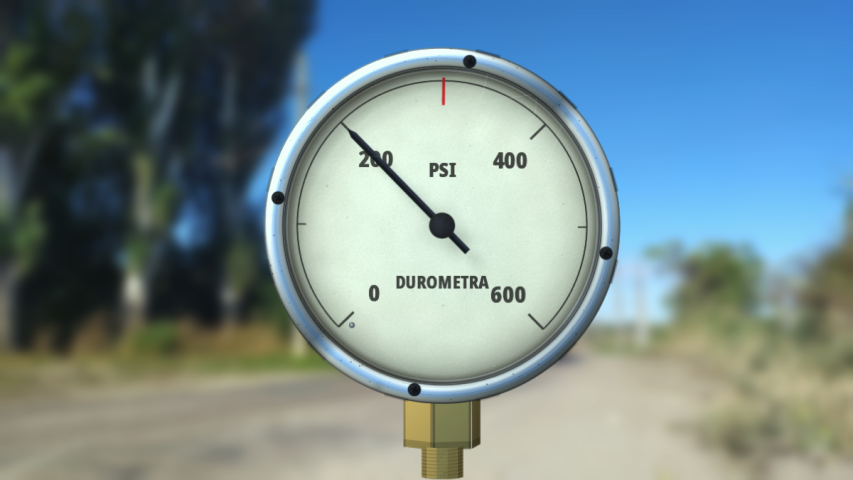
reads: 200
